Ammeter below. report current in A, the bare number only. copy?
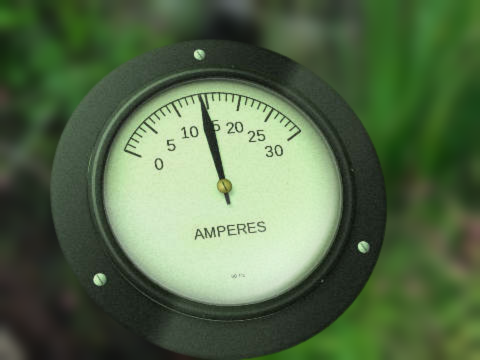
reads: 14
